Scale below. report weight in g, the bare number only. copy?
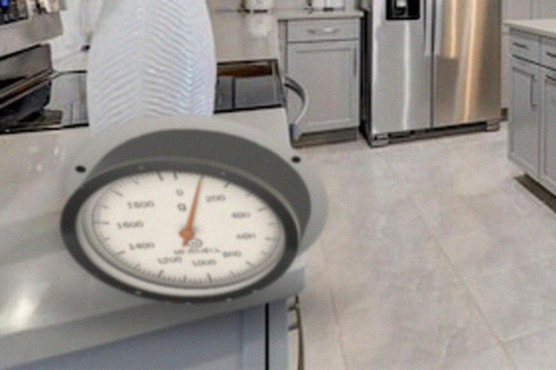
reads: 100
